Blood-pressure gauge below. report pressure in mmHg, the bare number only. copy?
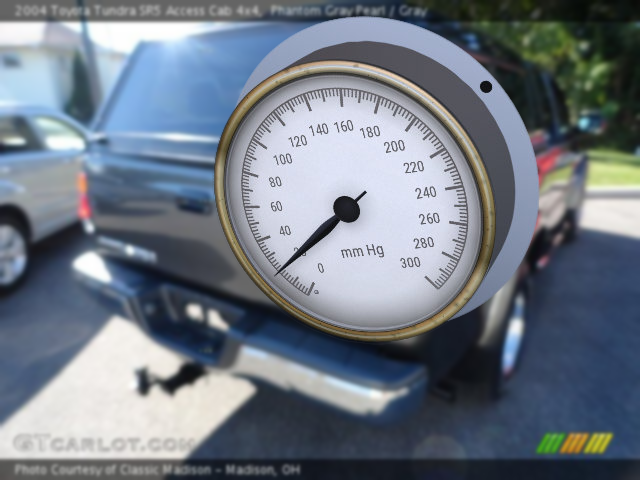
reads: 20
